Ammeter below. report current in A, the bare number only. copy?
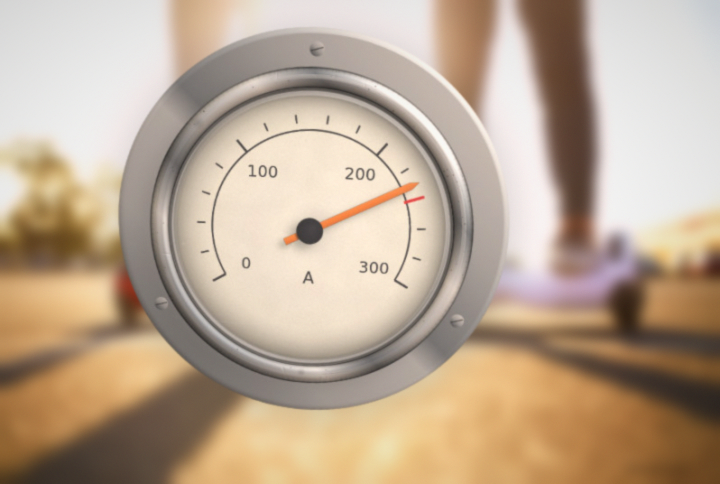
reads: 230
